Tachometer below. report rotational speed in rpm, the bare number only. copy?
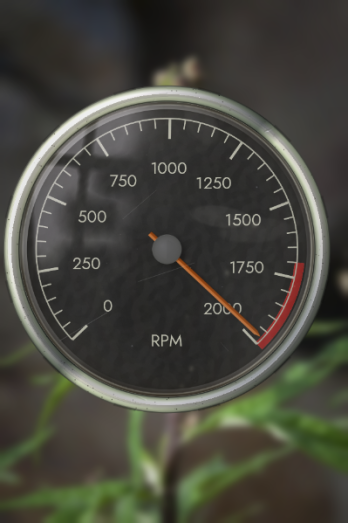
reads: 1975
